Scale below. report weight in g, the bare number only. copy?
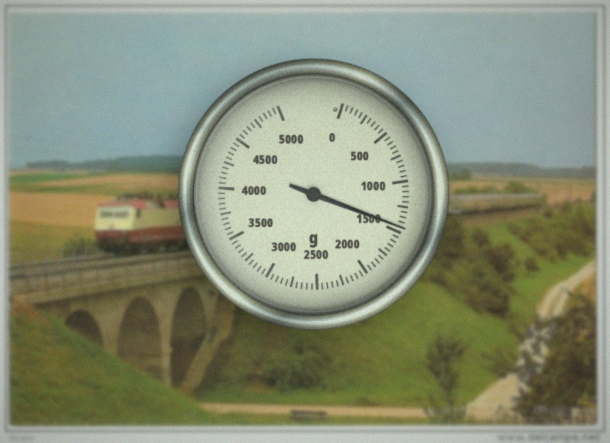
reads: 1450
